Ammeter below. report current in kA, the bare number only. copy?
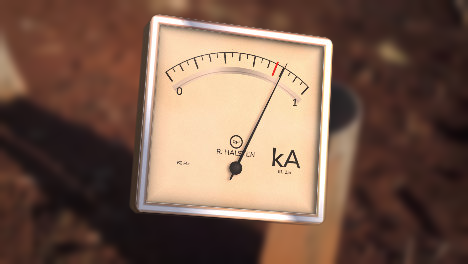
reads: 0.8
